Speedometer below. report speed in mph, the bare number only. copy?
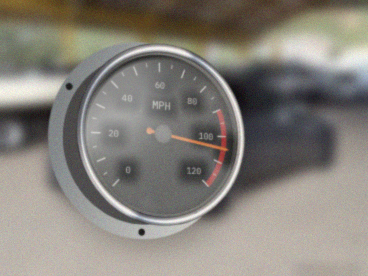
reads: 105
